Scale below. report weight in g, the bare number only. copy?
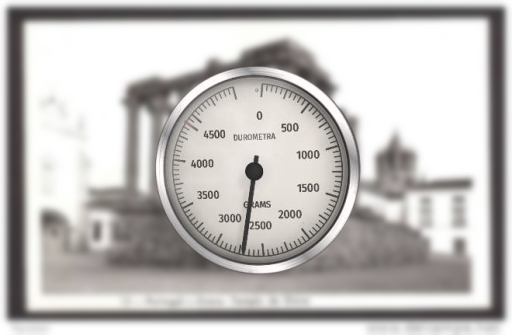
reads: 2700
